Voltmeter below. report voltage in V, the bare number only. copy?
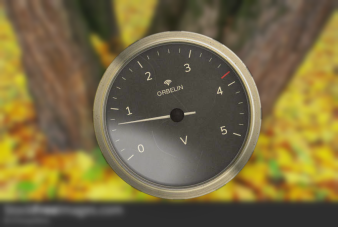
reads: 0.7
